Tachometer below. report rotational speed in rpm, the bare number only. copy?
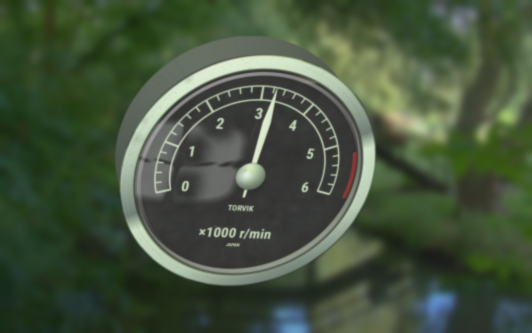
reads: 3200
